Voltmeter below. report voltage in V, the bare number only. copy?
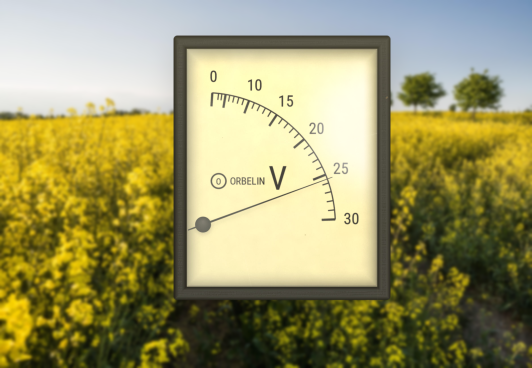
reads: 25.5
